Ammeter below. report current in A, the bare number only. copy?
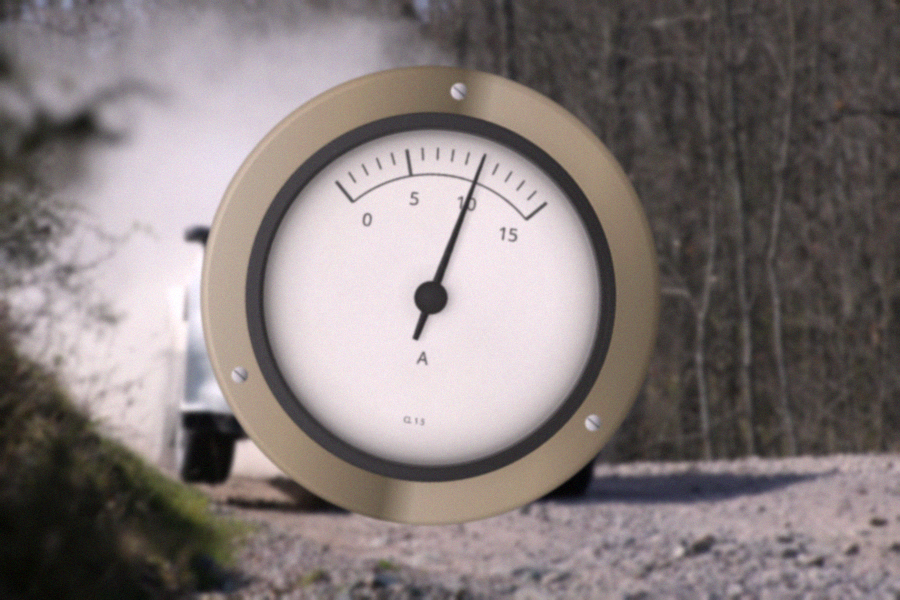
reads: 10
